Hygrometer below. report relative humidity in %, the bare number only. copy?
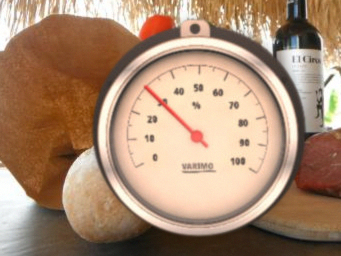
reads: 30
